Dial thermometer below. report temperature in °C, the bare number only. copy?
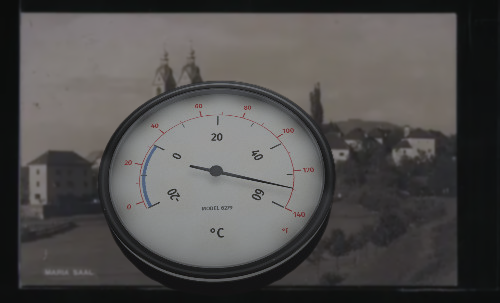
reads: 55
